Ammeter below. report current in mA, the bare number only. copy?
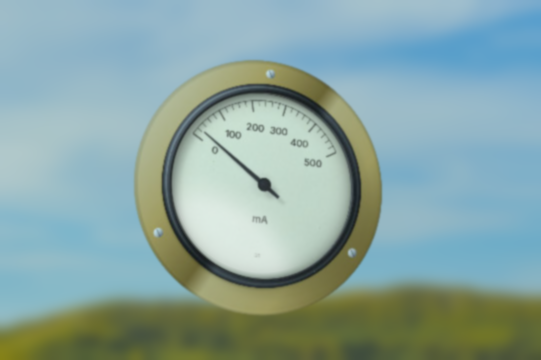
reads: 20
